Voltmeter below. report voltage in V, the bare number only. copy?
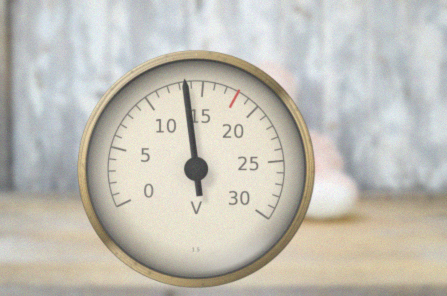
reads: 13.5
